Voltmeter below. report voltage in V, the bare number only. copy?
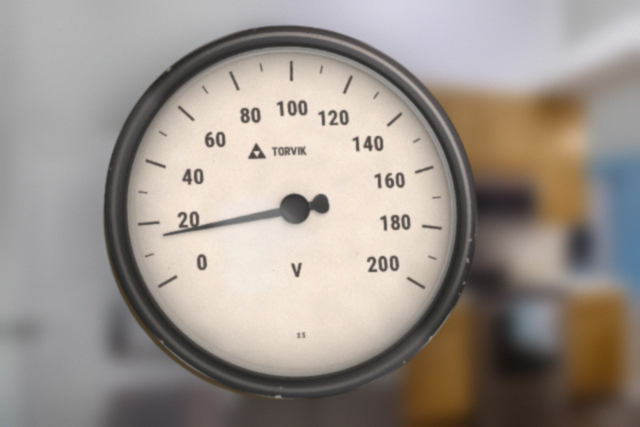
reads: 15
